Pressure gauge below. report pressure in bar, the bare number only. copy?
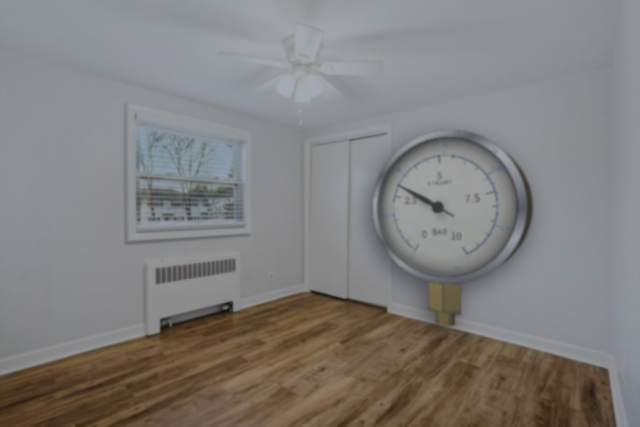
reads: 3
